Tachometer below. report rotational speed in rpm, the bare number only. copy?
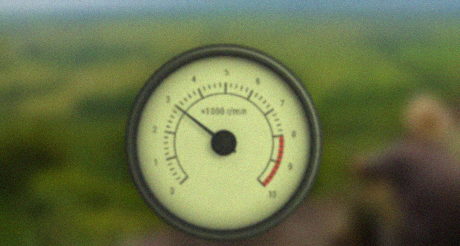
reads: 3000
